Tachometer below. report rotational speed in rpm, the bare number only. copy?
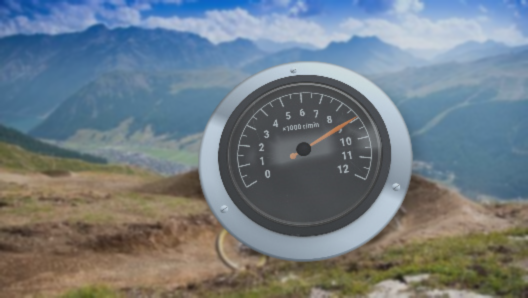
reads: 9000
